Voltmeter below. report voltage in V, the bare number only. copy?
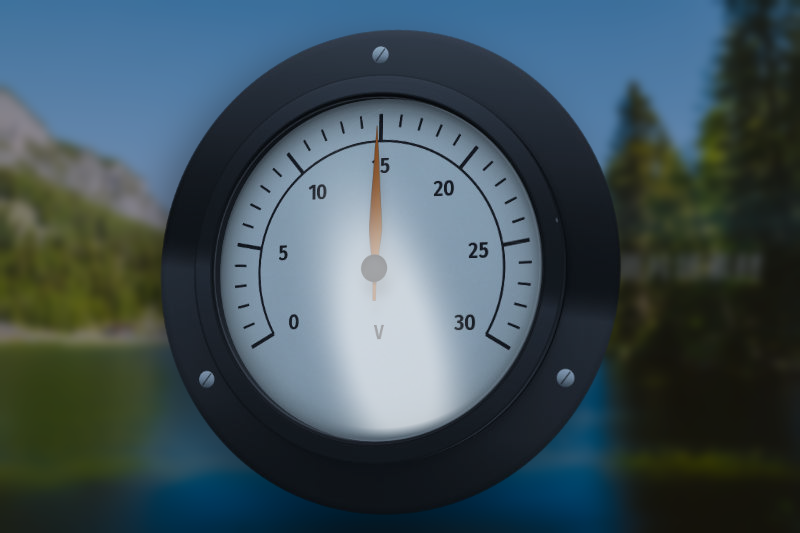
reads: 15
